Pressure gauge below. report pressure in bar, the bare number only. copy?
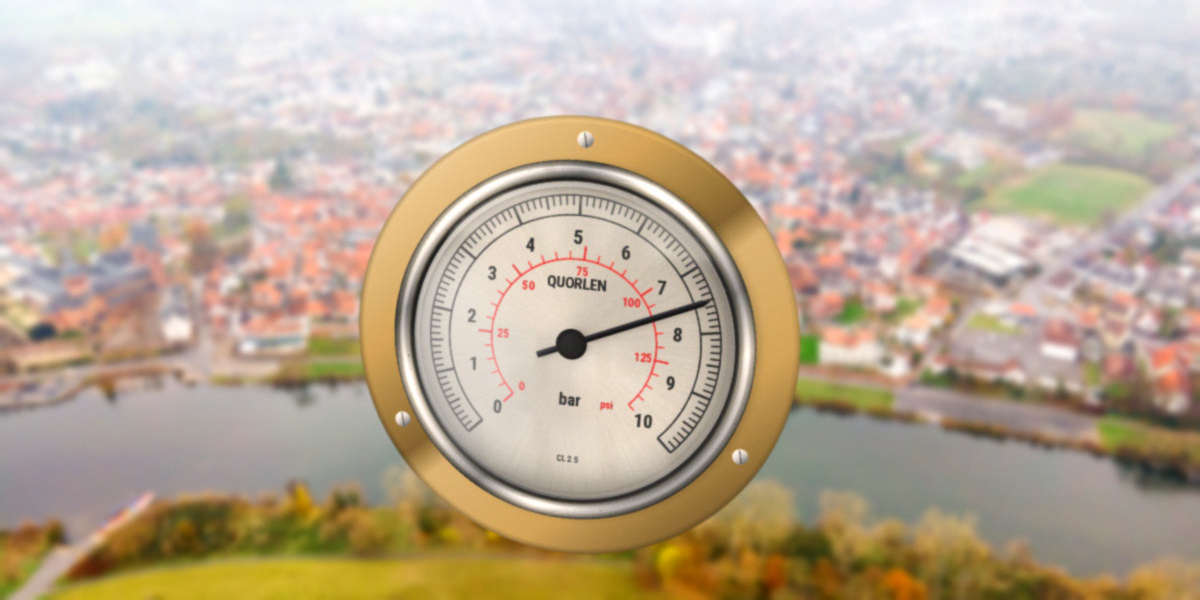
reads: 7.5
